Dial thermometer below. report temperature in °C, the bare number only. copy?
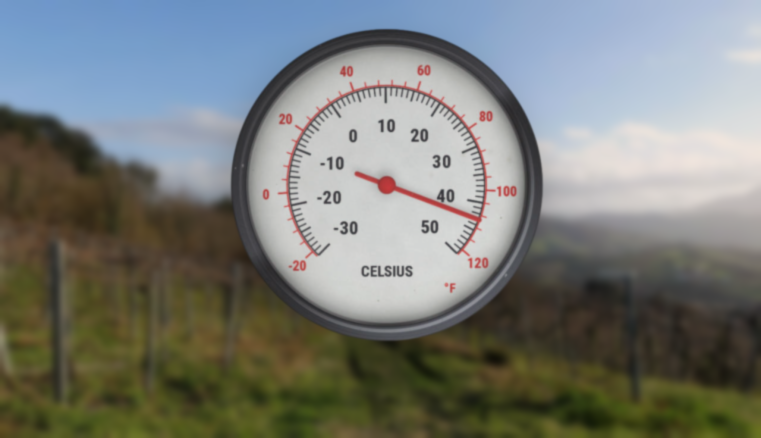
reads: 43
